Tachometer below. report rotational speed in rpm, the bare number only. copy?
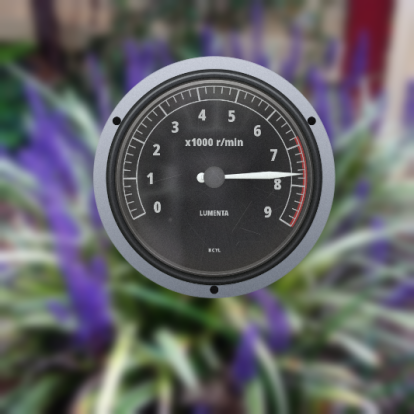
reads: 7700
